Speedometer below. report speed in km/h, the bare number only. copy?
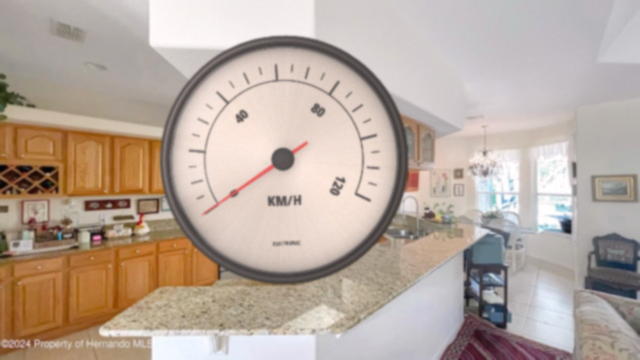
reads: 0
